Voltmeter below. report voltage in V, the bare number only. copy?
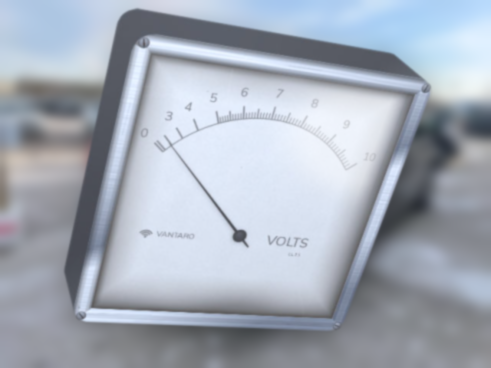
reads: 2
